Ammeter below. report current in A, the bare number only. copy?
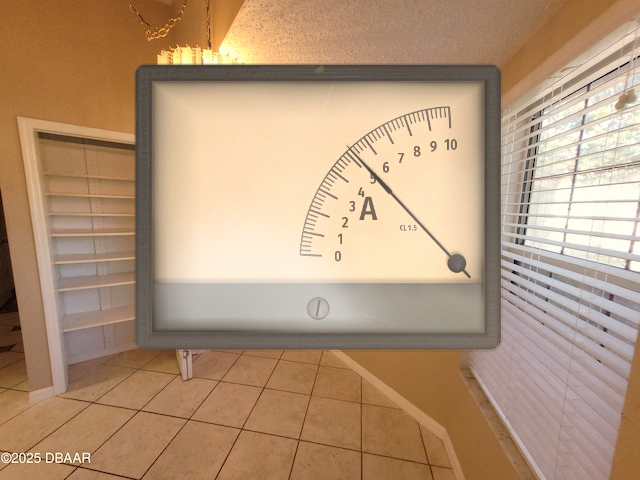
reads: 5.2
